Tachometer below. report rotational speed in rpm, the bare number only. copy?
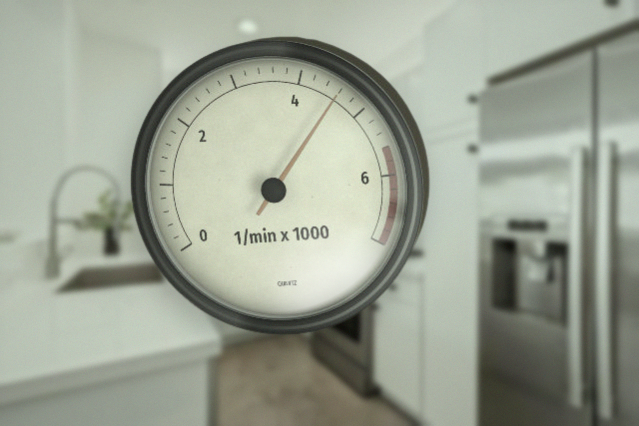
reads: 4600
